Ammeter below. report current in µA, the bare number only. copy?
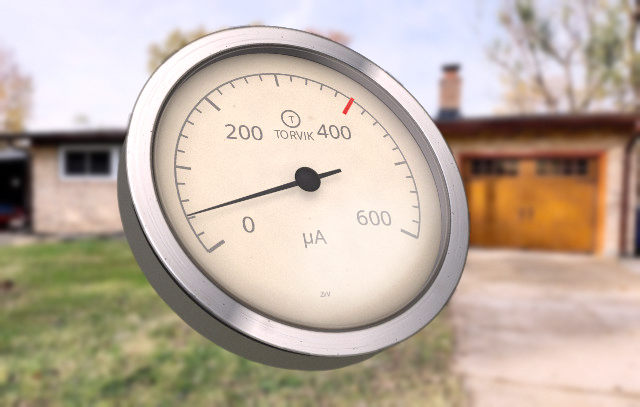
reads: 40
